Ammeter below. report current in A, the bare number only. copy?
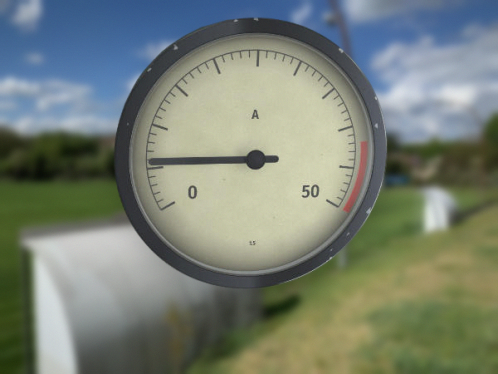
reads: 6
